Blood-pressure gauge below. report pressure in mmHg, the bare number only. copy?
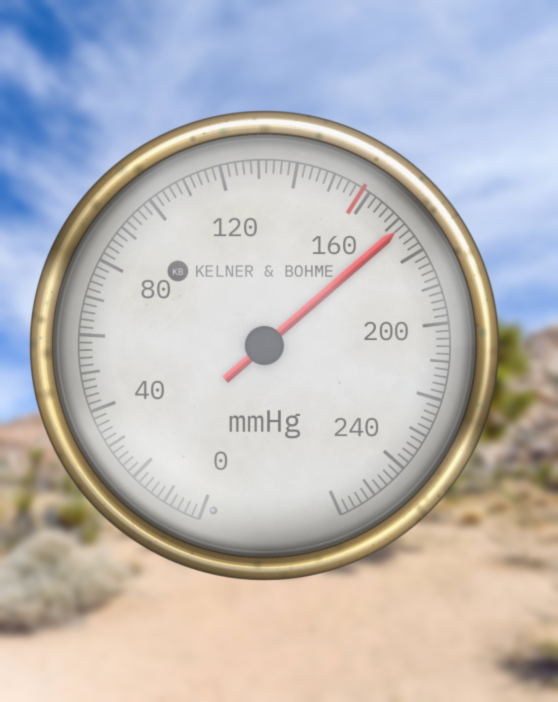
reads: 172
